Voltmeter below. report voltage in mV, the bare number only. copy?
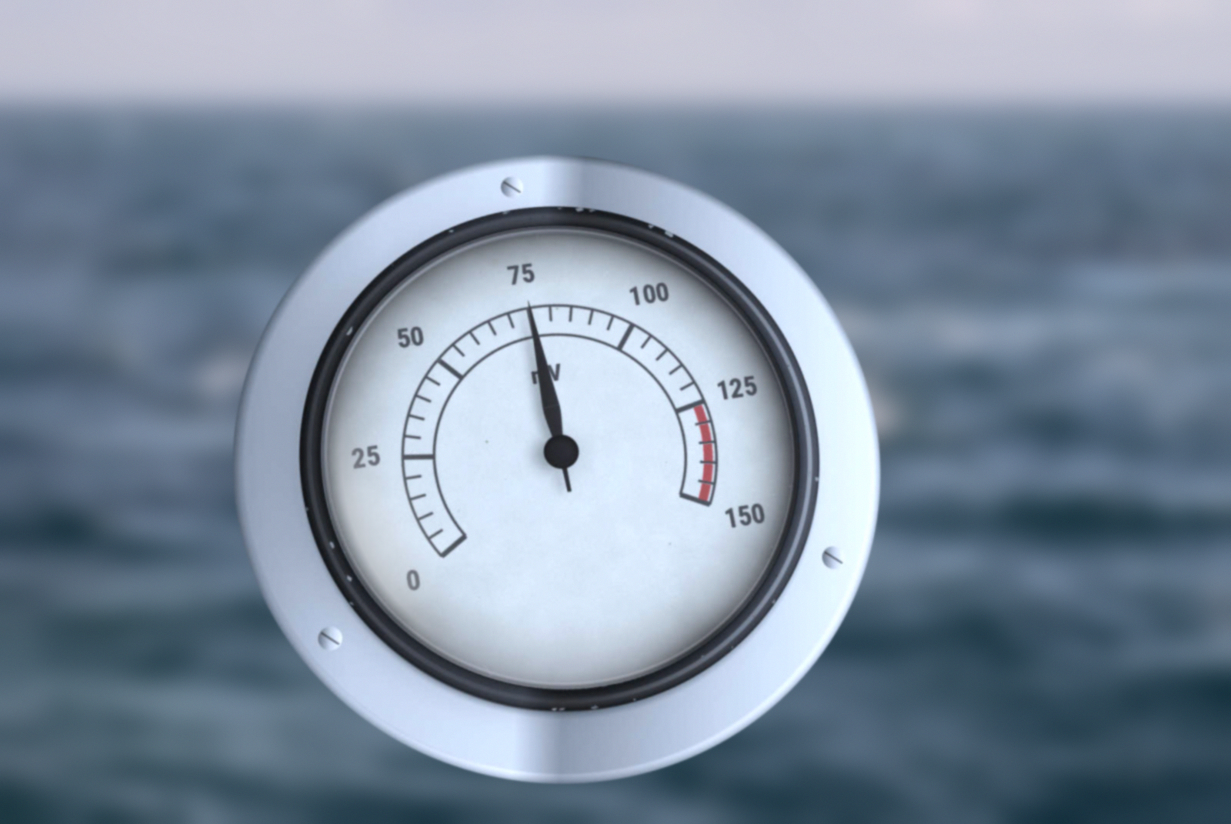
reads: 75
